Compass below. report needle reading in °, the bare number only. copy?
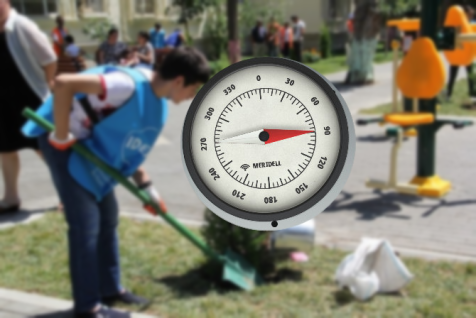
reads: 90
